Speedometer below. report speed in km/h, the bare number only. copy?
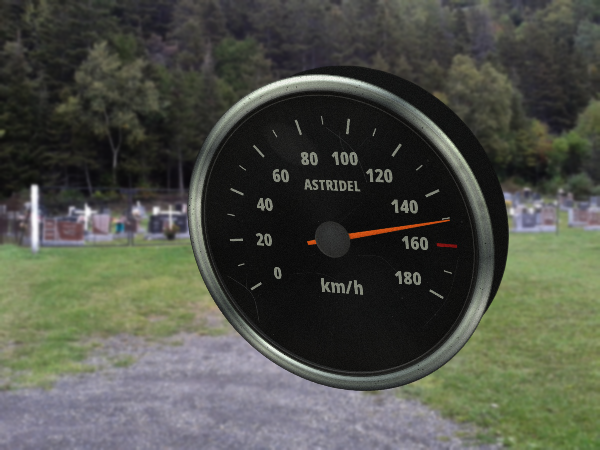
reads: 150
